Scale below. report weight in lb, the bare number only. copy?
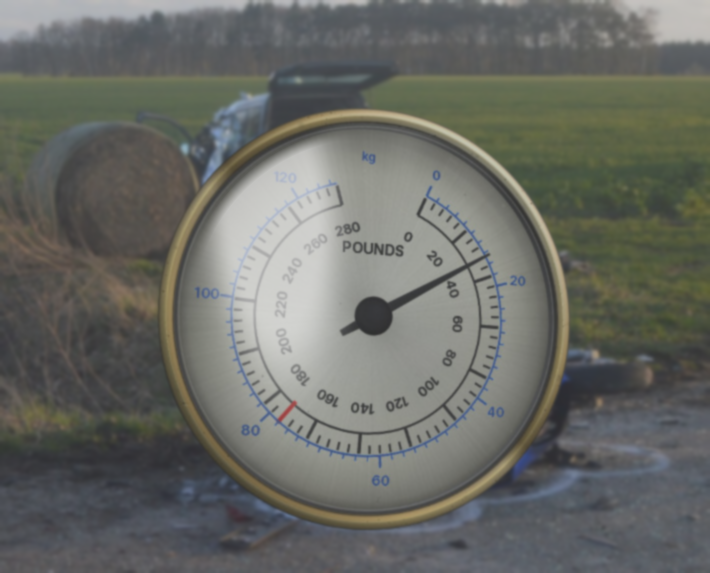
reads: 32
